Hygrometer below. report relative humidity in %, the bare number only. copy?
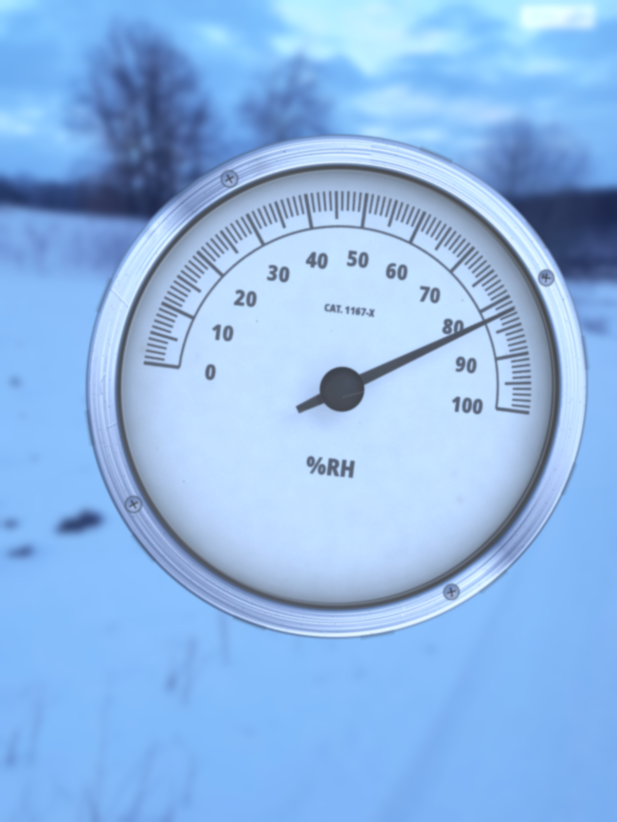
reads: 82
